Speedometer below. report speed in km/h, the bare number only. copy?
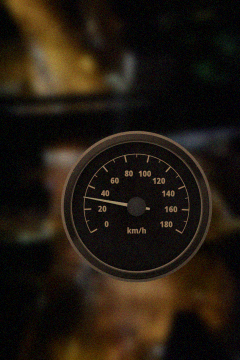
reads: 30
